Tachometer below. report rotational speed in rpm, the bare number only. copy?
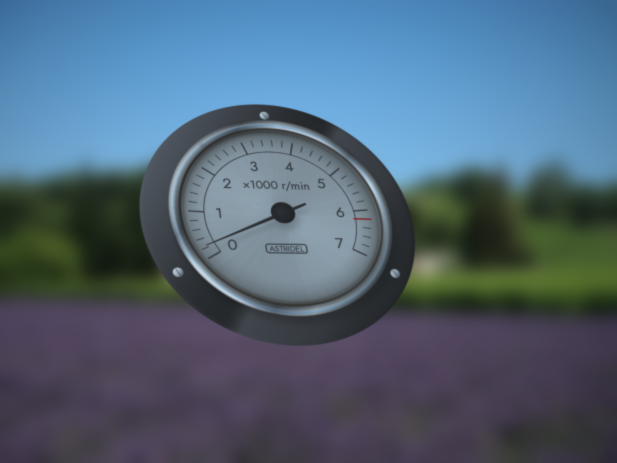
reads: 200
